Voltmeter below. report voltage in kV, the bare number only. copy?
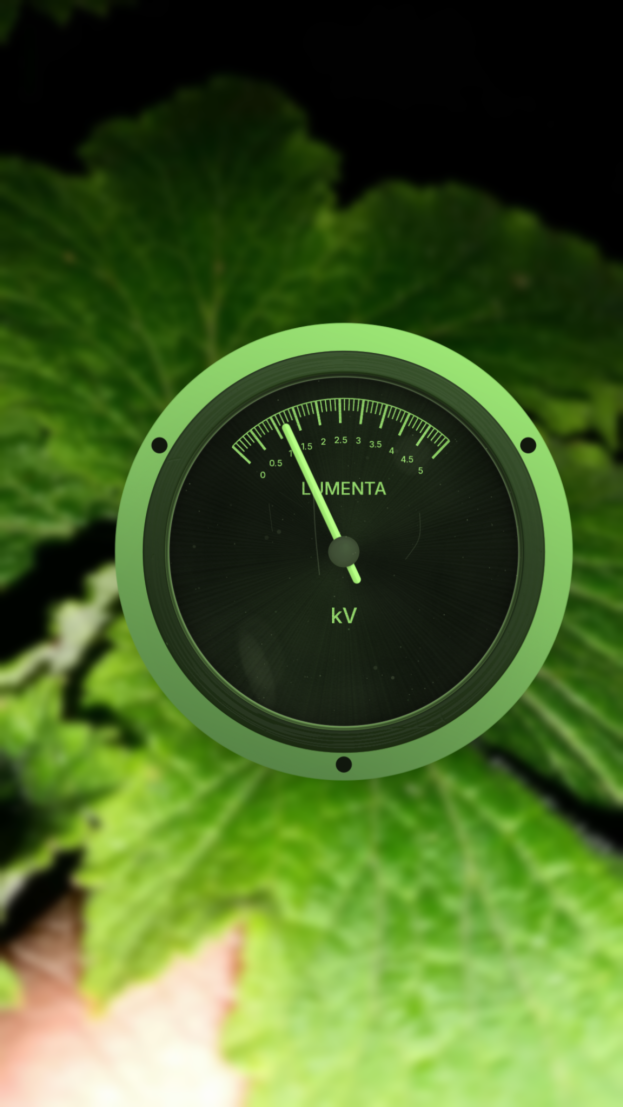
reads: 1.2
